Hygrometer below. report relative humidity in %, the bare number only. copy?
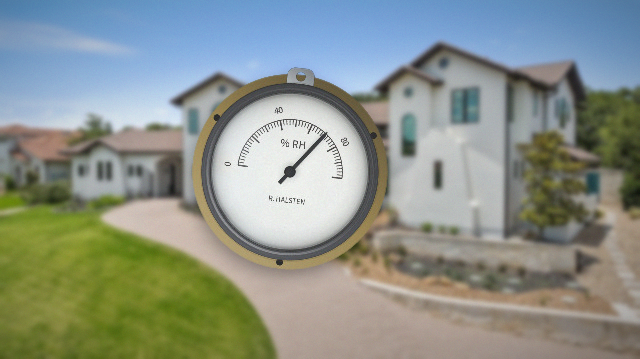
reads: 70
